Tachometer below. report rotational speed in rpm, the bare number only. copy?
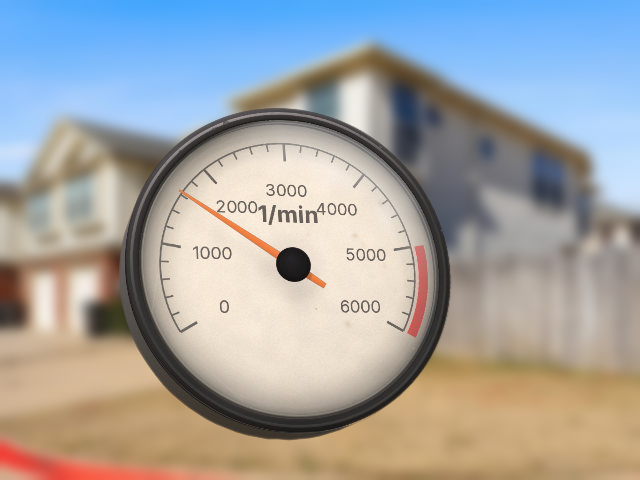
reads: 1600
